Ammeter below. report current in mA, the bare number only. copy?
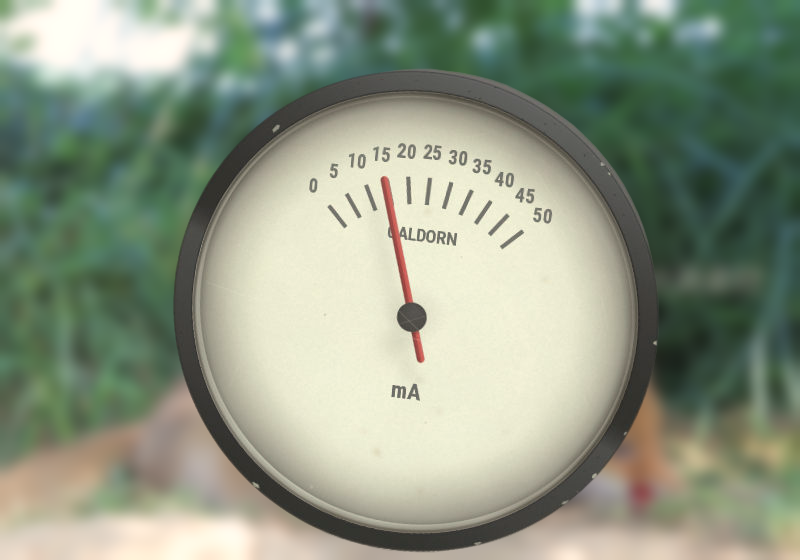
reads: 15
